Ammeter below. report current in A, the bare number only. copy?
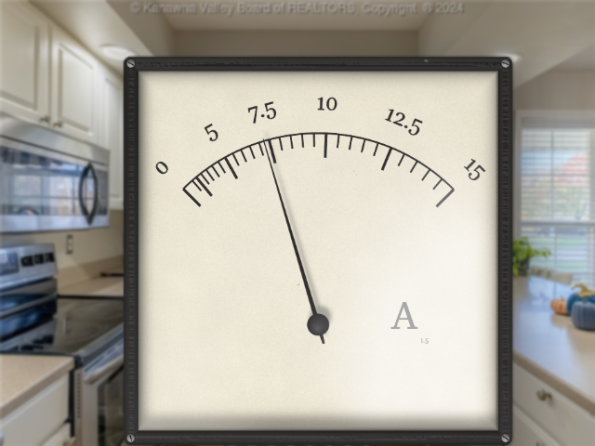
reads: 7.25
